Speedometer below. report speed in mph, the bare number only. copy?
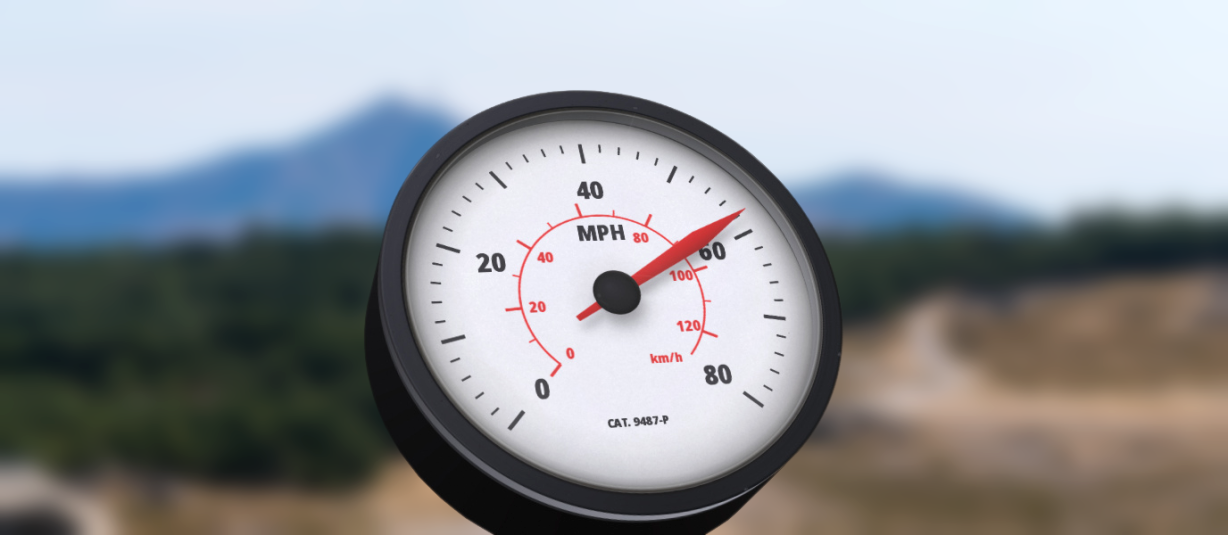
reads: 58
